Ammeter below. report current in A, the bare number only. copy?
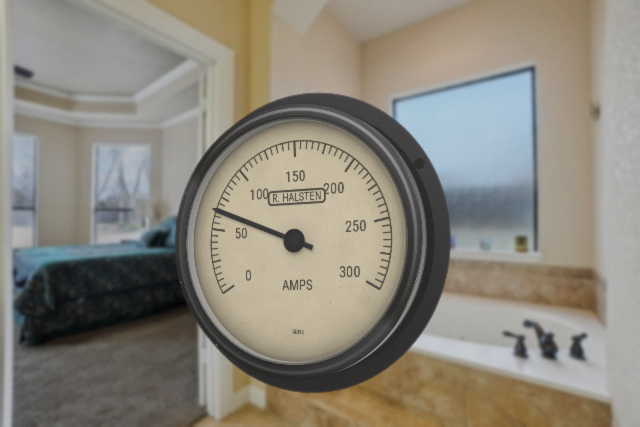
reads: 65
